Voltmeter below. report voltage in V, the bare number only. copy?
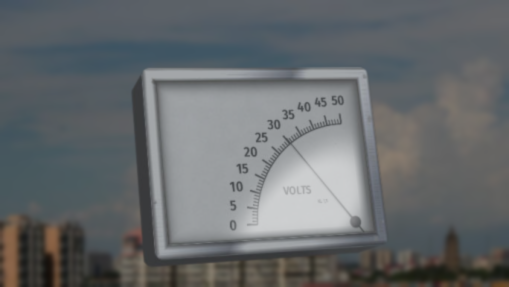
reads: 30
